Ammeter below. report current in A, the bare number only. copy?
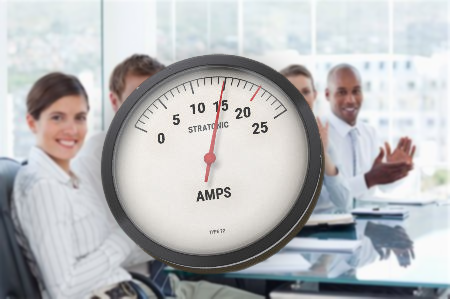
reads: 15
